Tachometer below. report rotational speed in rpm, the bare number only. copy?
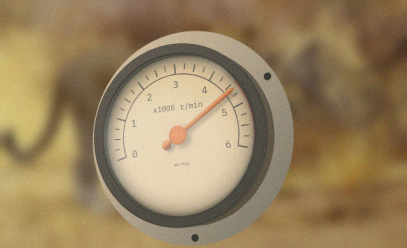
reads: 4625
